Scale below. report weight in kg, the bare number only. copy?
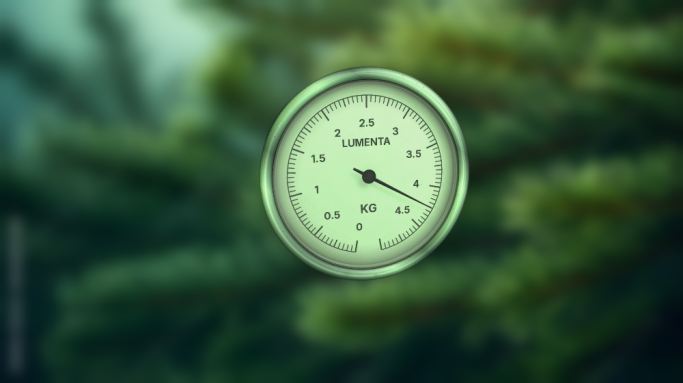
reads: 4.25
